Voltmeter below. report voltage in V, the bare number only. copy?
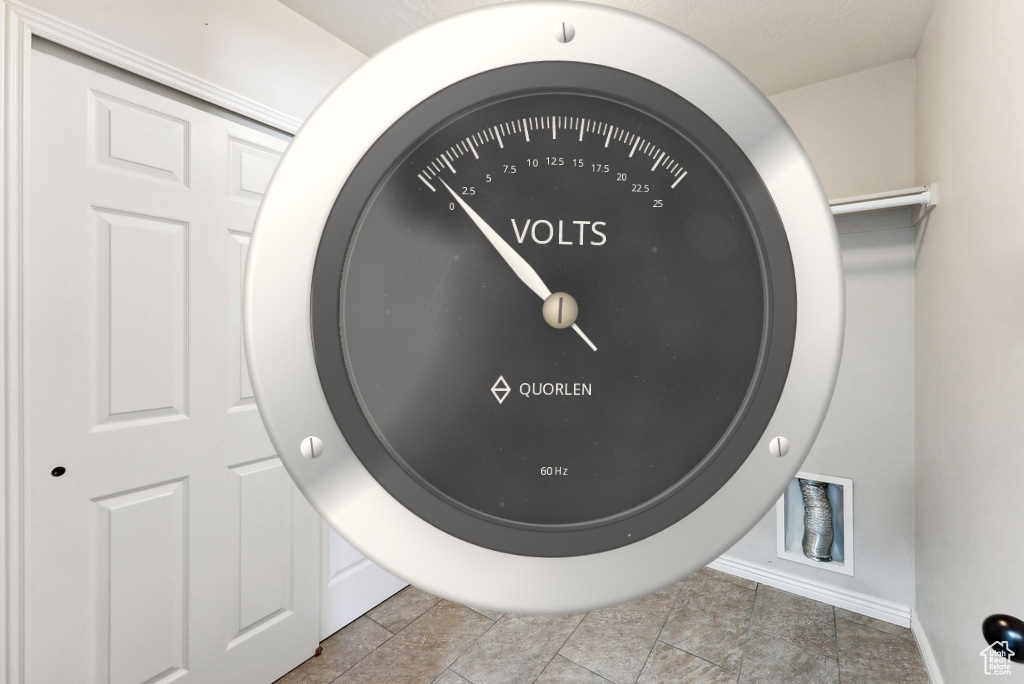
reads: 1
